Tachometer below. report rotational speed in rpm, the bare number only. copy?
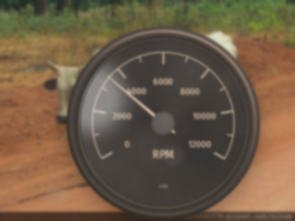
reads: 3500
